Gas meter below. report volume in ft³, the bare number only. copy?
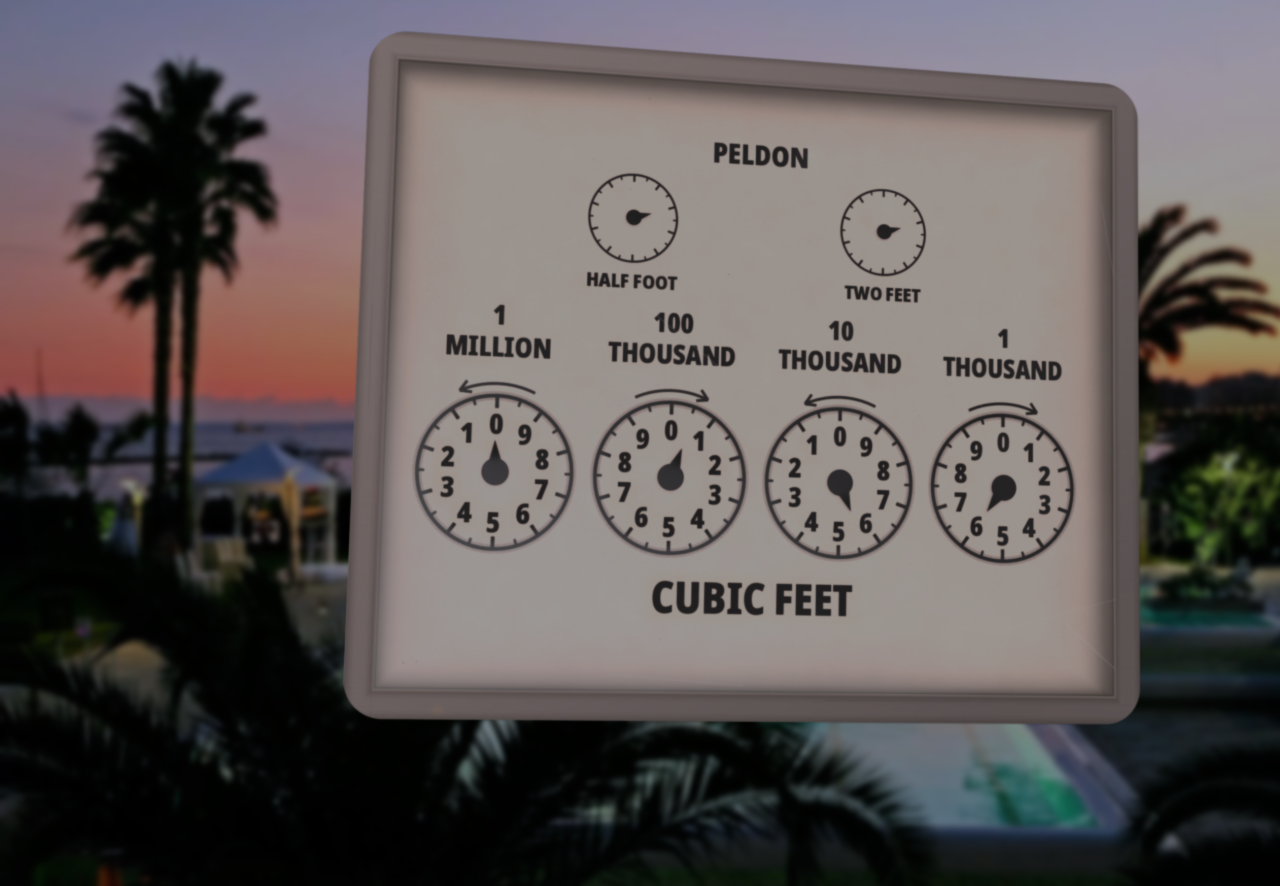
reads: 5600
